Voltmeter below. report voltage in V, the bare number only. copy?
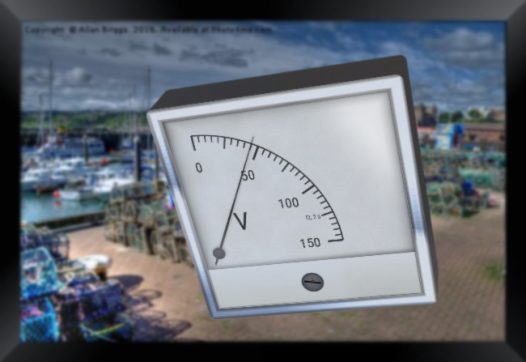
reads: 45
